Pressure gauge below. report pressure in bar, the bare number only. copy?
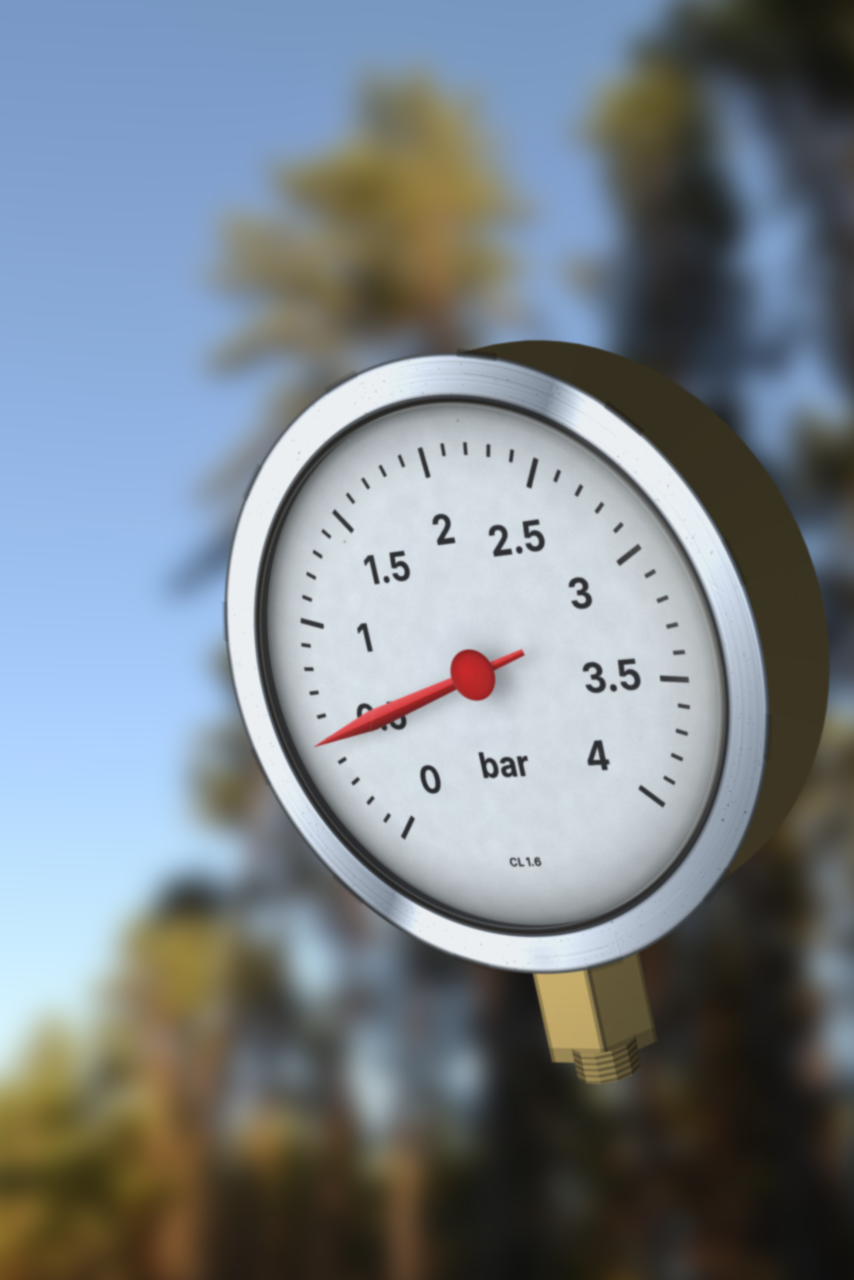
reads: 0.5
